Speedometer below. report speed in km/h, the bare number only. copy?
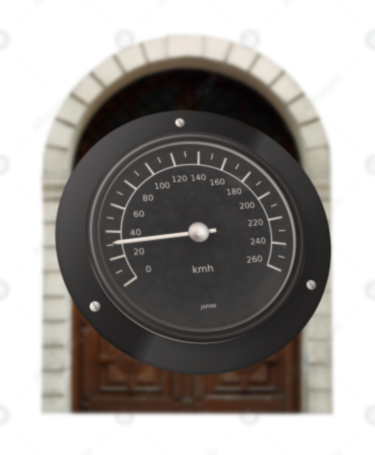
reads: 30
